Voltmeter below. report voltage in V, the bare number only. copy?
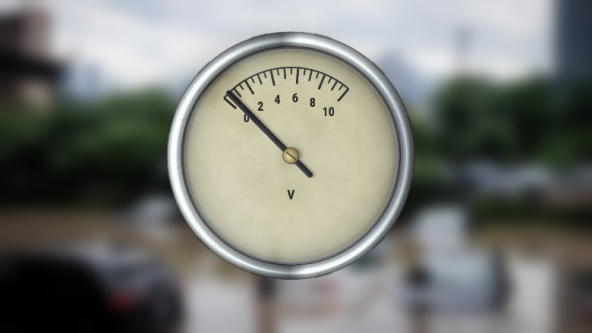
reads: 0.5
